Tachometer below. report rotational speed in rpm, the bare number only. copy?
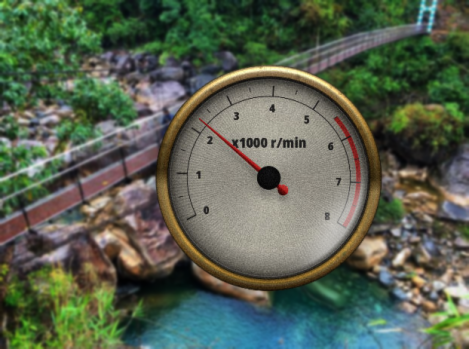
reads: 2250
